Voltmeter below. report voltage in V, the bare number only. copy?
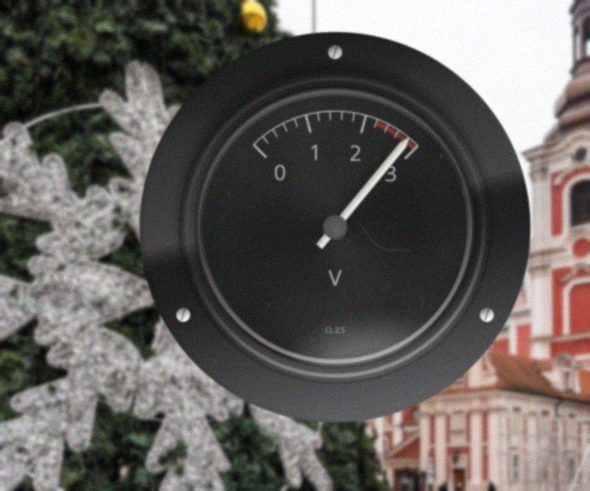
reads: 2.8
